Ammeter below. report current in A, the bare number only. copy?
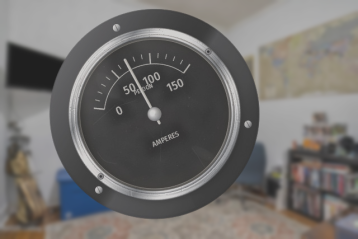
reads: 70
